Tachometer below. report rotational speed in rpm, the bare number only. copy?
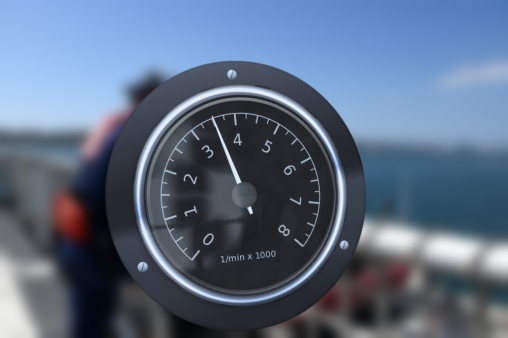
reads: 3500
